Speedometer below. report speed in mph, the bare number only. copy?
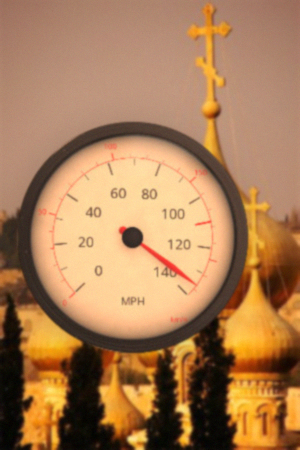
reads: 135
